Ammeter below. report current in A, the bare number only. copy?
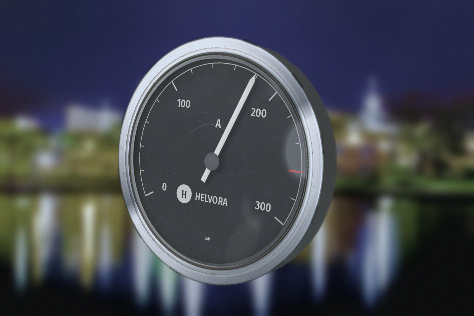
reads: 180
